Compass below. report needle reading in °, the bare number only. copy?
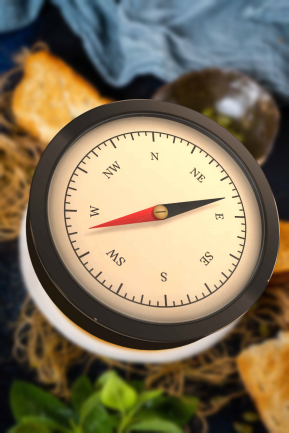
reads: 255
